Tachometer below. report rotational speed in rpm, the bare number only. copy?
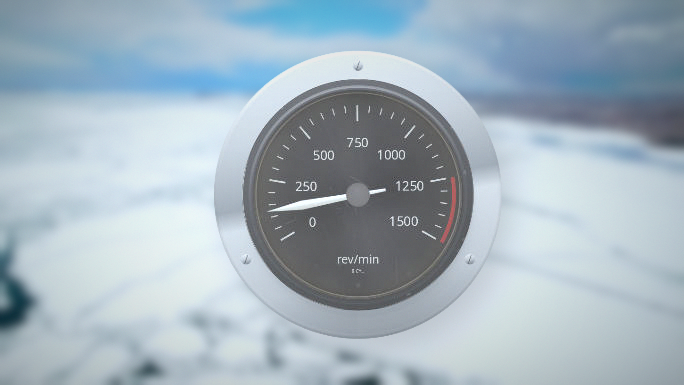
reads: 125
